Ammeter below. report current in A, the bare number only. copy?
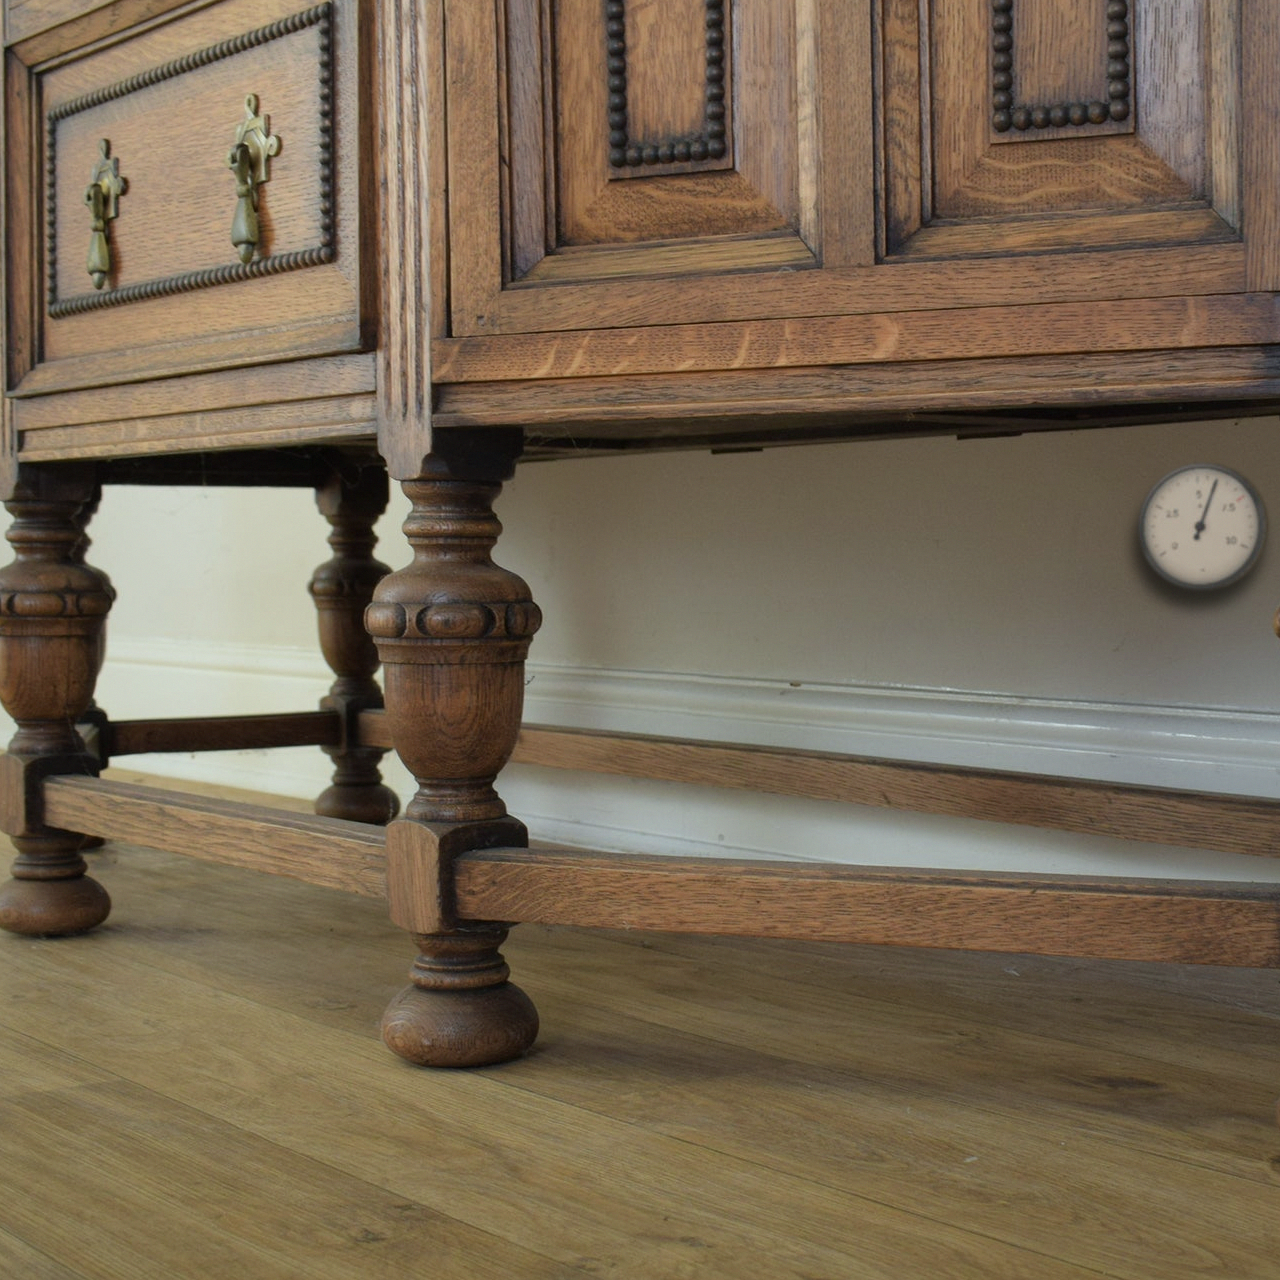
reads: 6
